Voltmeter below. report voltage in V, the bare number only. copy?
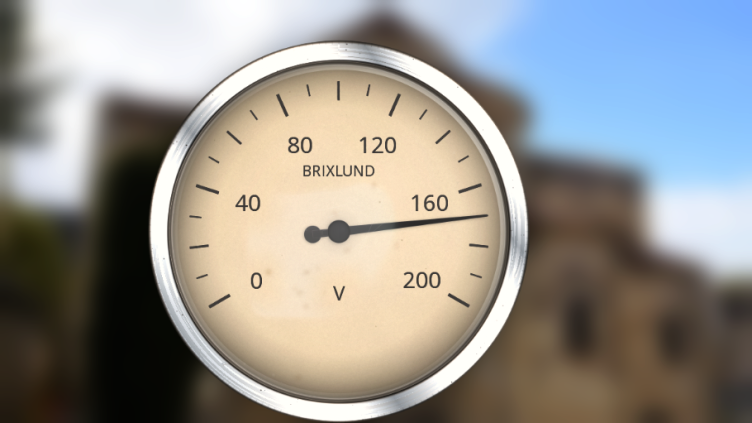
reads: 170
